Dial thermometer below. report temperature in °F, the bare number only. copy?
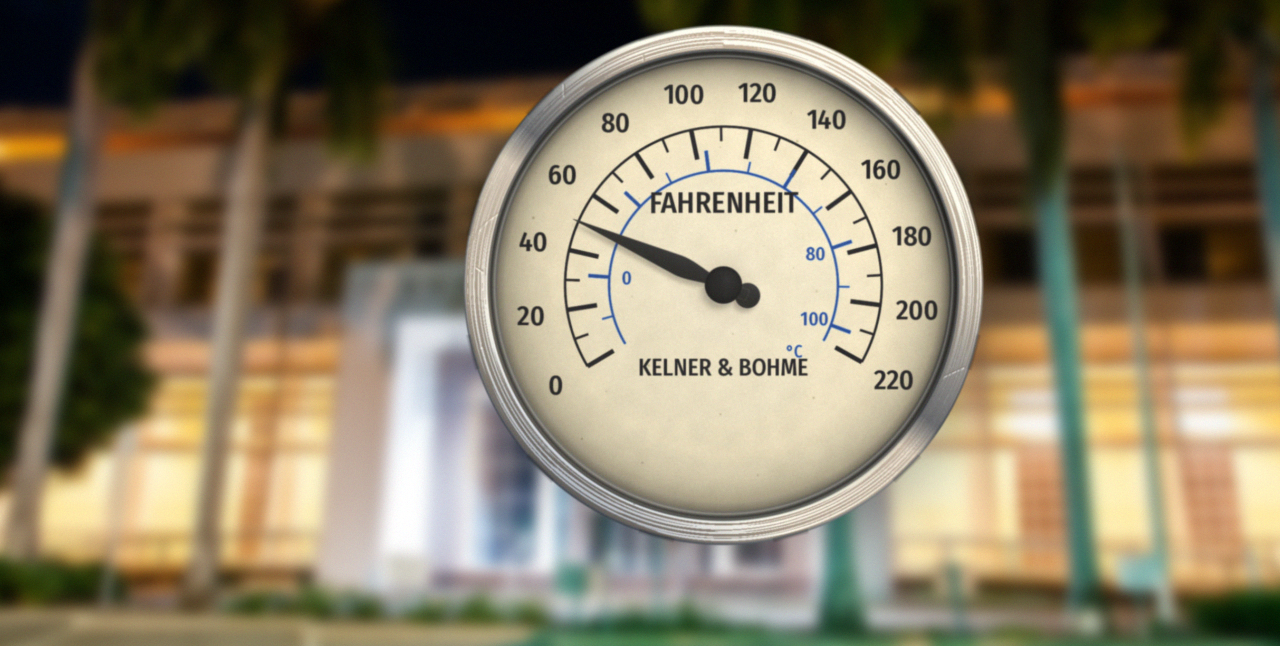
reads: 50
